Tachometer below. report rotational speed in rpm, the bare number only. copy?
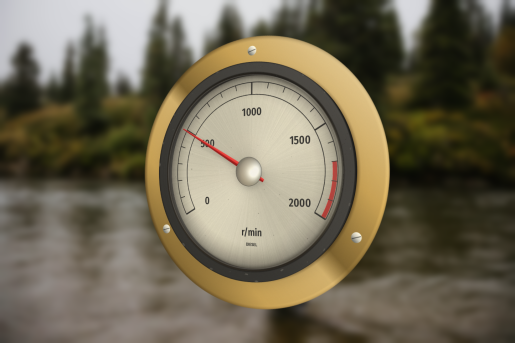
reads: 500
